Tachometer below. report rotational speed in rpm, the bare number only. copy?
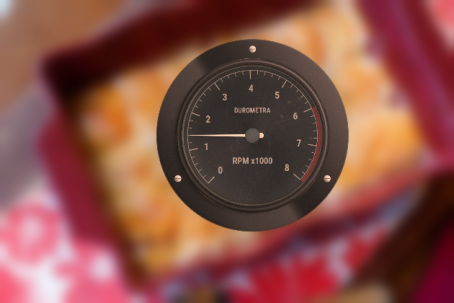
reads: 1400
